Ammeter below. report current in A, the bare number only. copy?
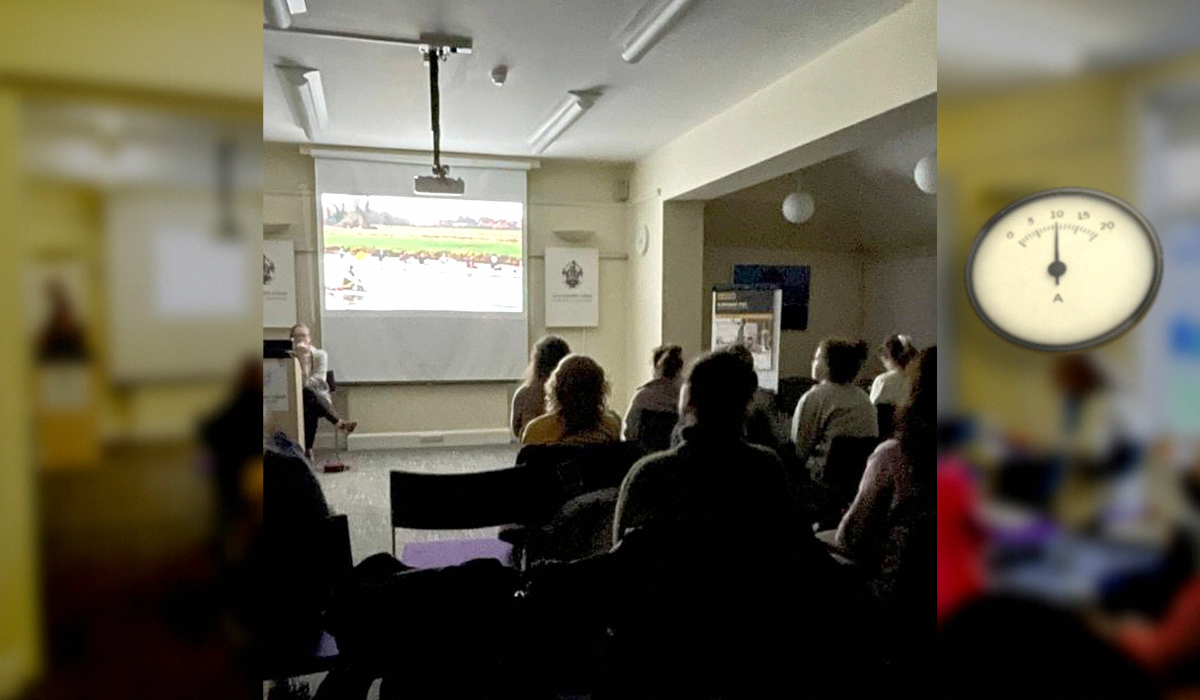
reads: 10
